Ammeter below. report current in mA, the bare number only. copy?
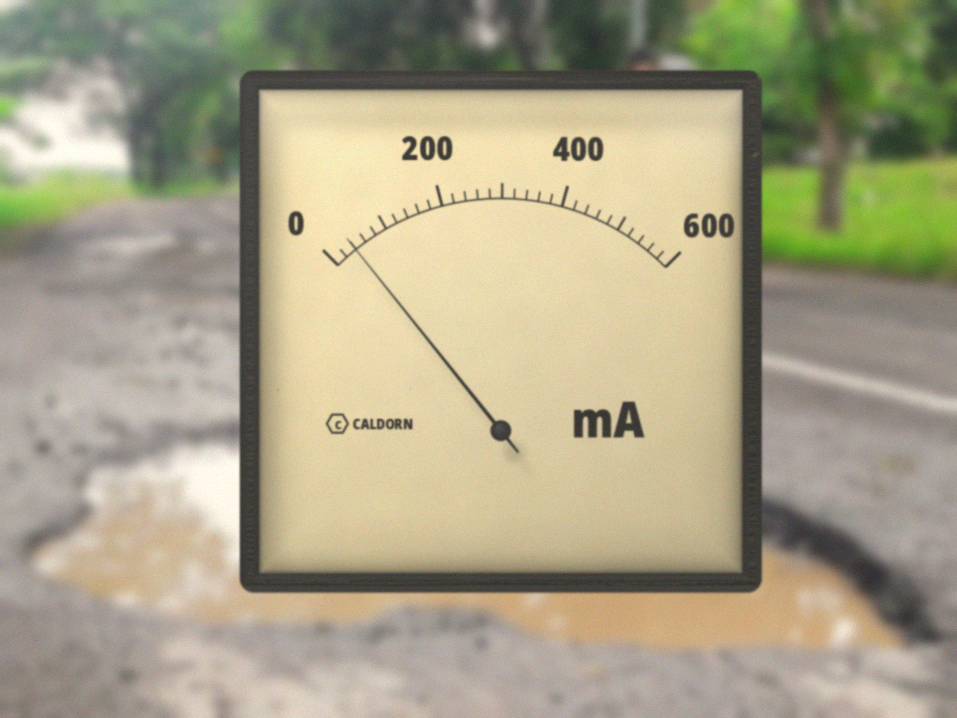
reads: 40
